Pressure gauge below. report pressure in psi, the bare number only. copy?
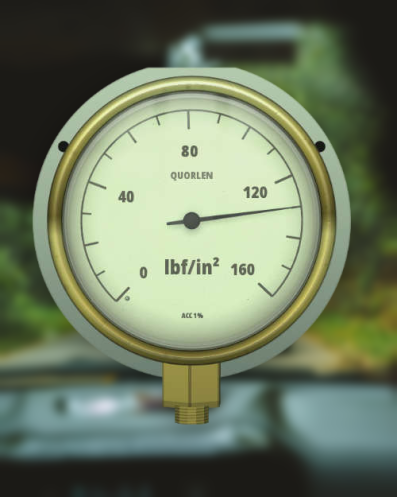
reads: 130
